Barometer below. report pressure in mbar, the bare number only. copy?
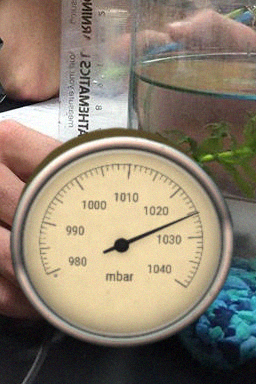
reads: 1025
